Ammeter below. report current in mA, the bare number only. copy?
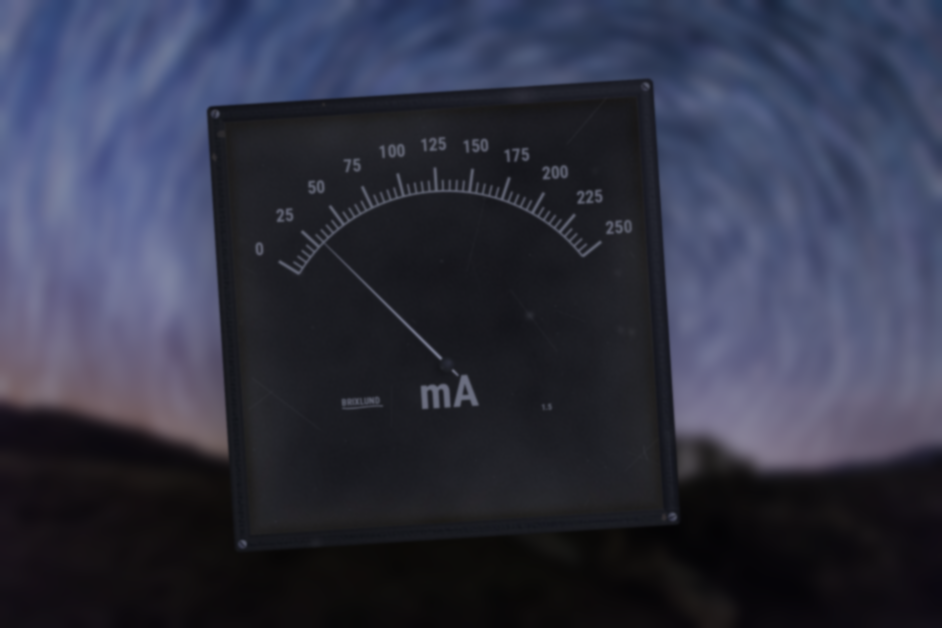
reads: 30
